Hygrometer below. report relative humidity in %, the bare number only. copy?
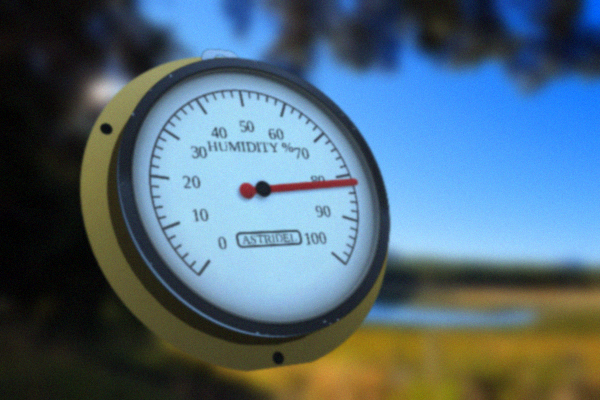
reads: 82
